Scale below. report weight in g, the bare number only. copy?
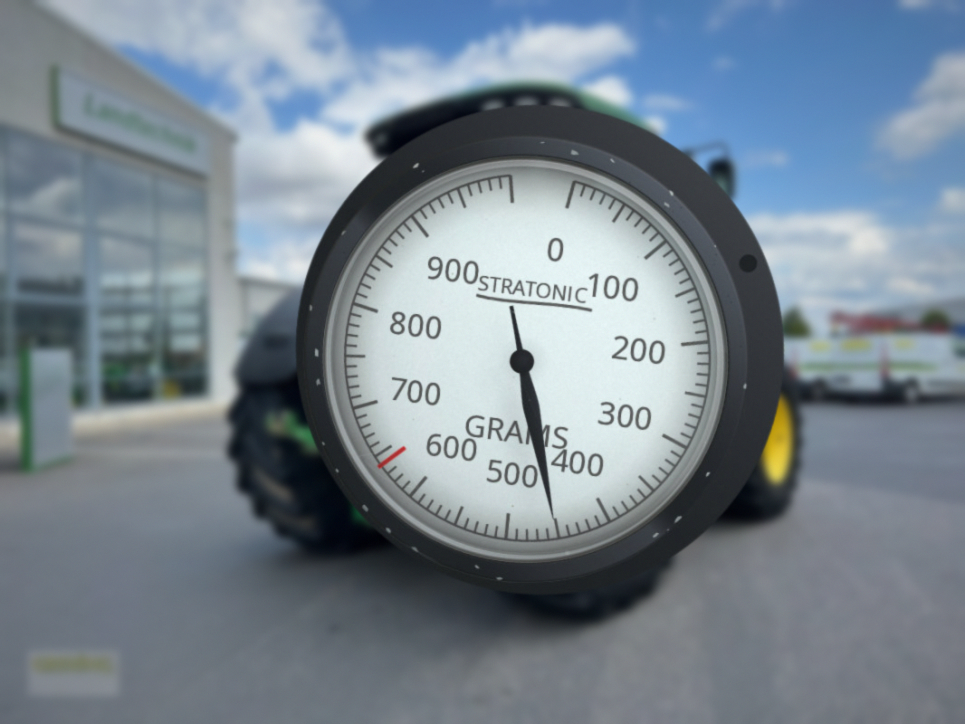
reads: 450
